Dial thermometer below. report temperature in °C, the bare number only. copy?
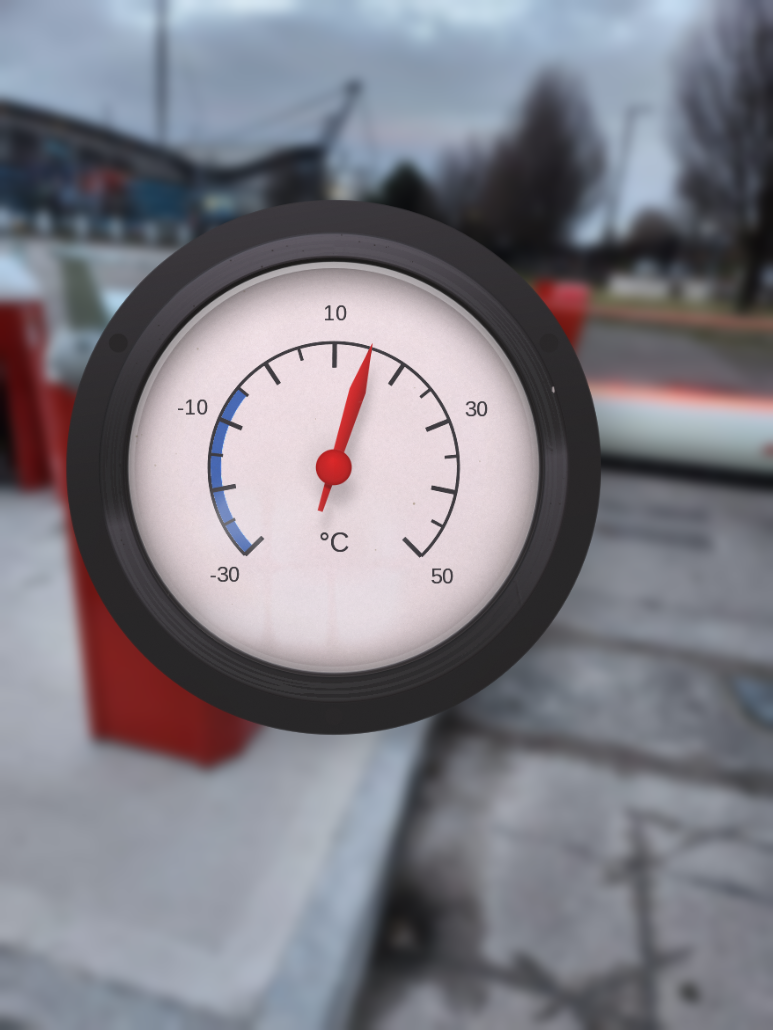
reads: 15
